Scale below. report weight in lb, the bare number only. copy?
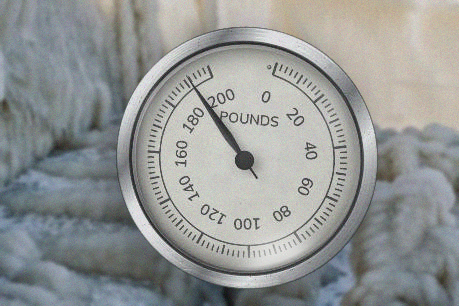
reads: 192
